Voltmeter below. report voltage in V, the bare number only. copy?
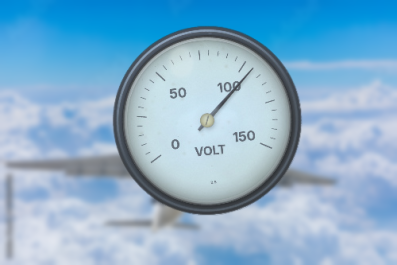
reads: 105
